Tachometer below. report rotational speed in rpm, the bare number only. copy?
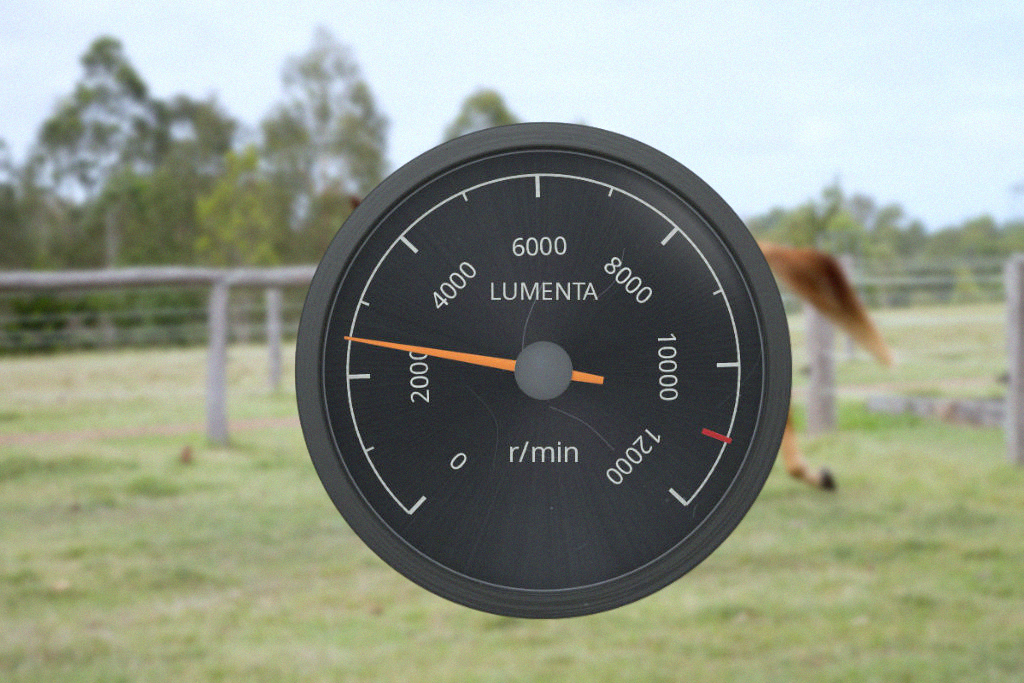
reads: 2500
